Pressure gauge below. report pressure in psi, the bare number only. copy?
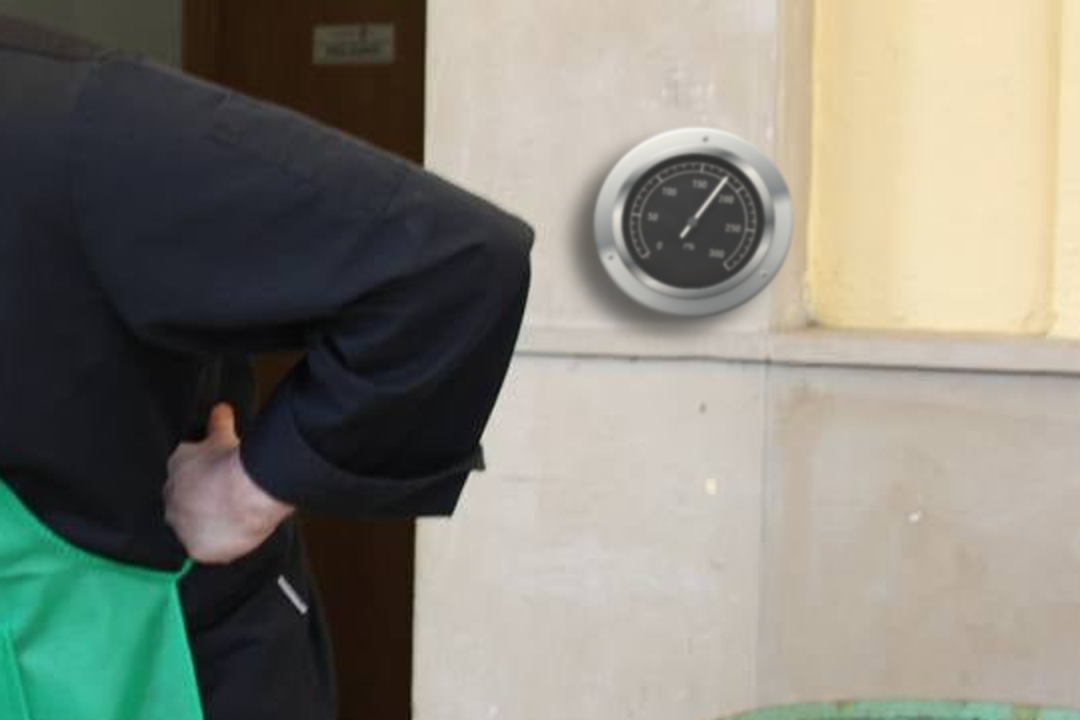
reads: 180
